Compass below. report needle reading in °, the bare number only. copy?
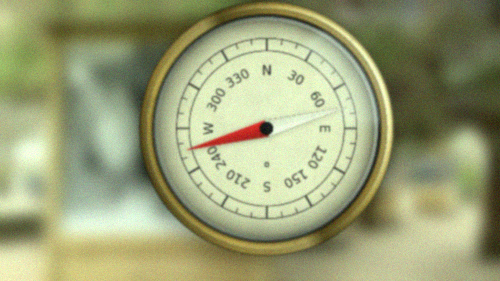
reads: 255
